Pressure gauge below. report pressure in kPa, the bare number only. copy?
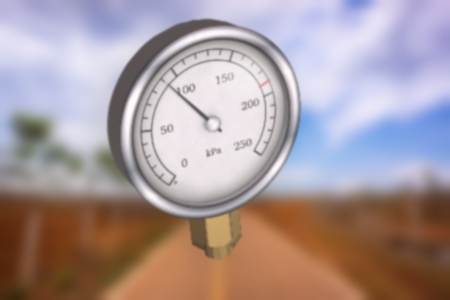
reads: 90
